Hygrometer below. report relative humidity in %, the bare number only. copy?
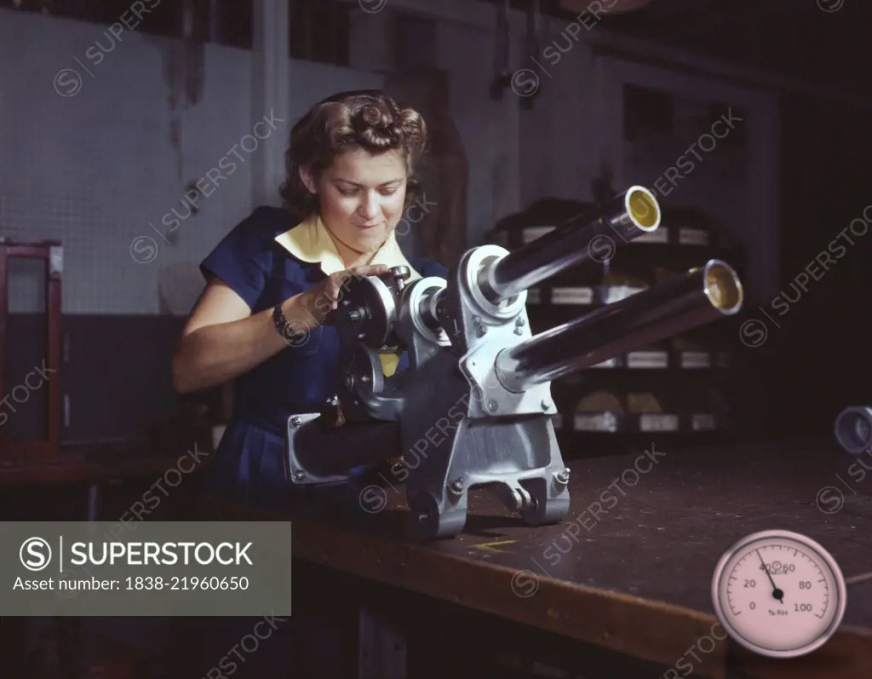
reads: 40
